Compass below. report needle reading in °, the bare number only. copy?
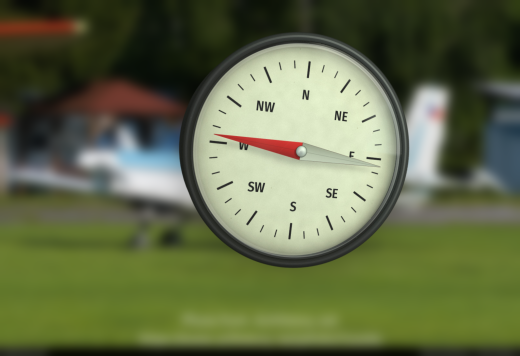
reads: 275
